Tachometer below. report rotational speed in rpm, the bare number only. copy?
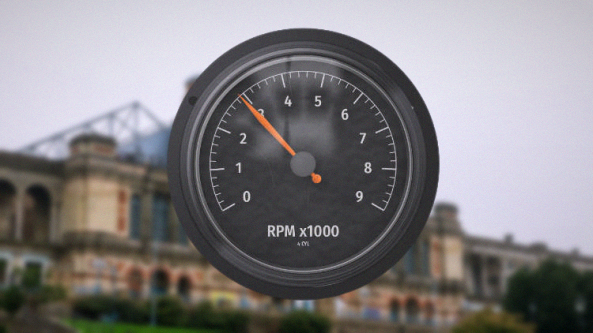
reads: 2900
